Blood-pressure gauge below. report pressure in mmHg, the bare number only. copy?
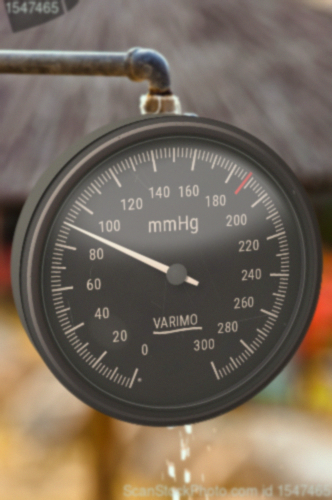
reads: 90
